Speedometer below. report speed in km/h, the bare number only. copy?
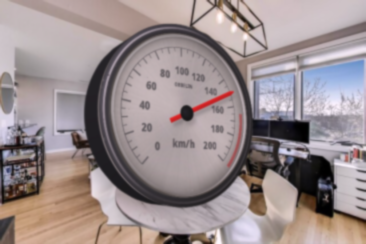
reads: 150
